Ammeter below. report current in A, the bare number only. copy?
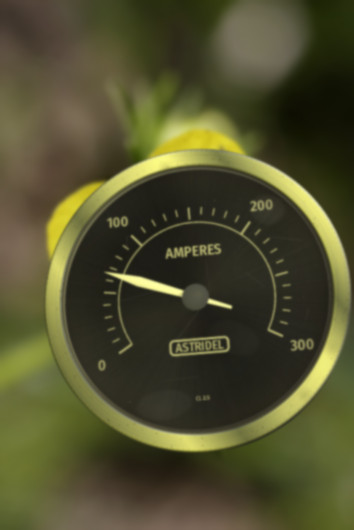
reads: 65
